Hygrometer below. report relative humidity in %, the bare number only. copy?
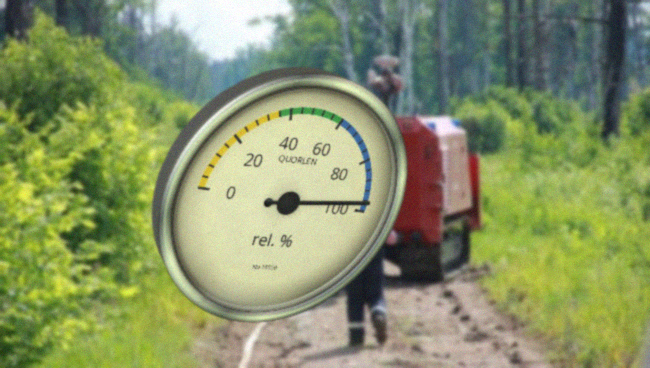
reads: 96
